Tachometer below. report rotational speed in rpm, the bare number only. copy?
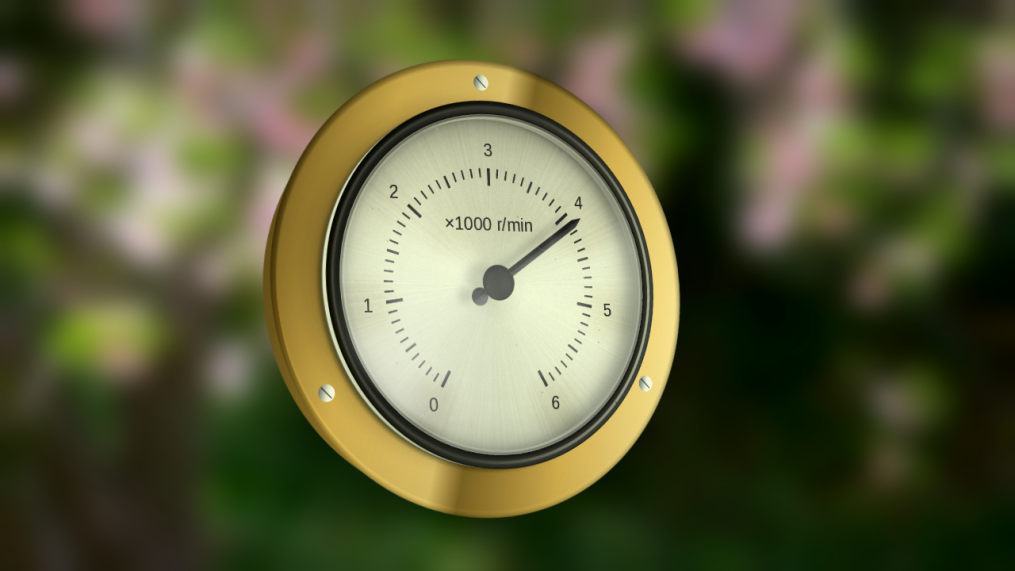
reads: 4100
